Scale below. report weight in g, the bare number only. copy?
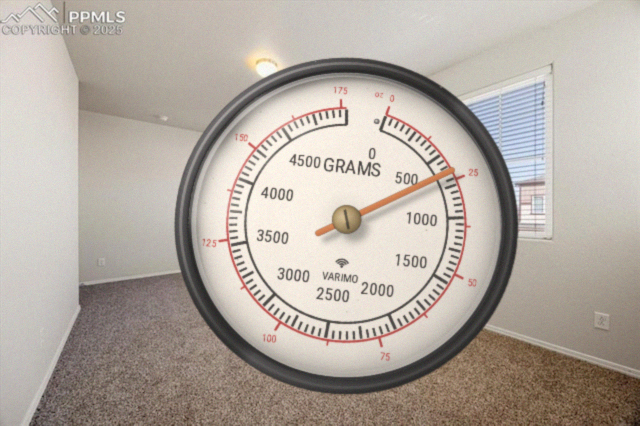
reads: 650
